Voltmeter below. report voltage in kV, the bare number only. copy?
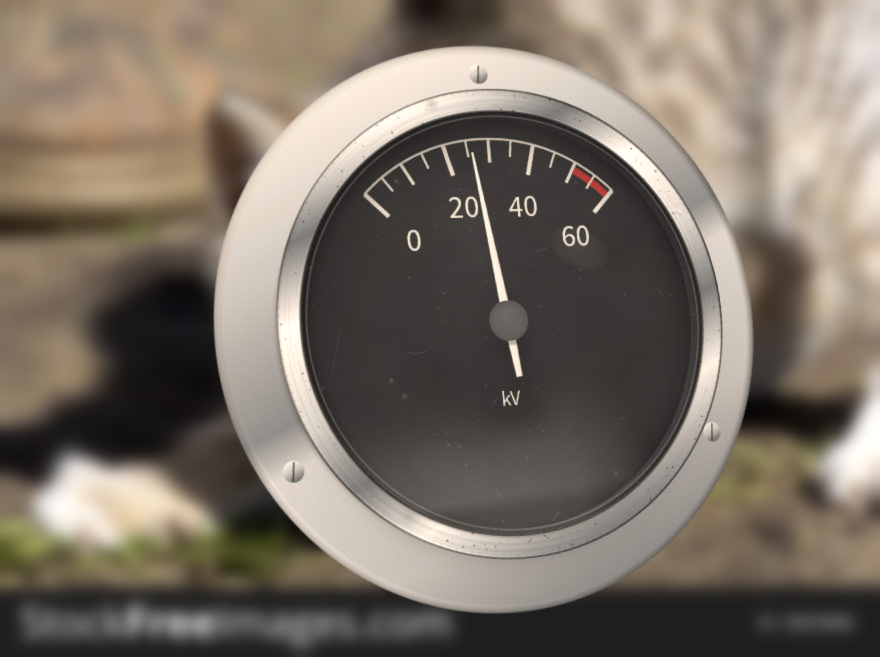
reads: 25
